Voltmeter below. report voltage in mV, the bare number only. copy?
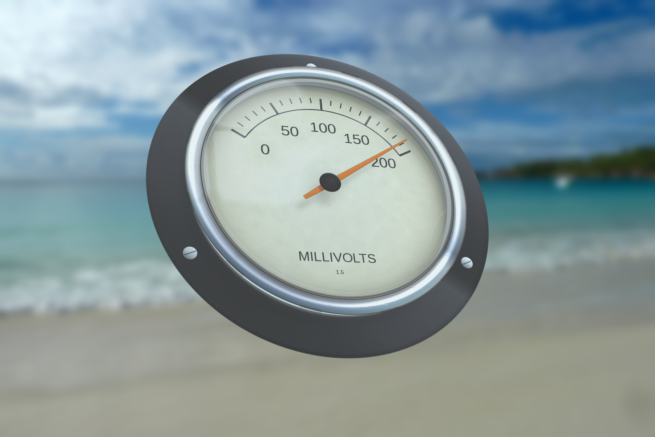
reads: 190
